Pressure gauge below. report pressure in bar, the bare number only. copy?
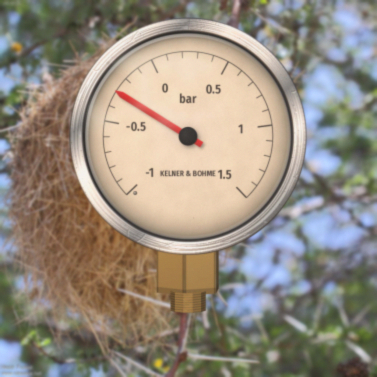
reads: -0.3
